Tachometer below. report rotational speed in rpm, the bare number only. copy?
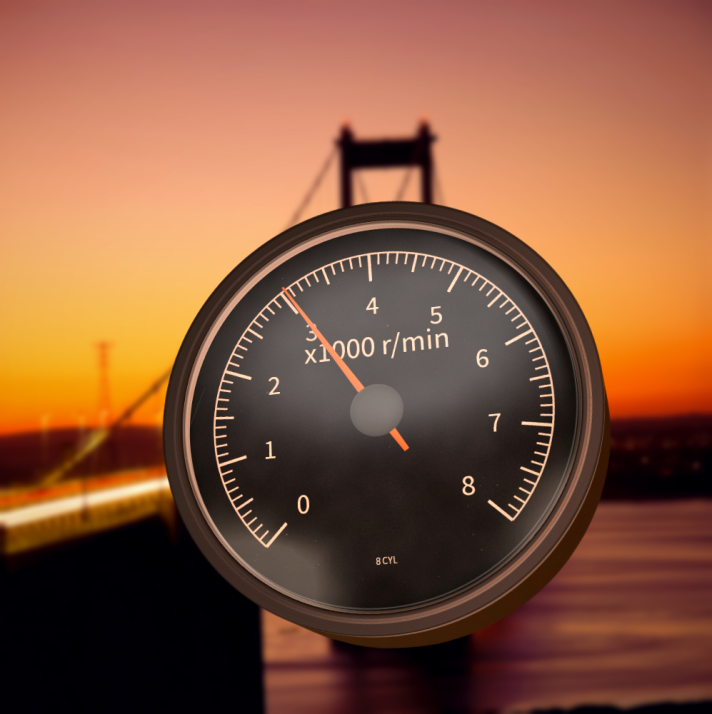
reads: 3050
